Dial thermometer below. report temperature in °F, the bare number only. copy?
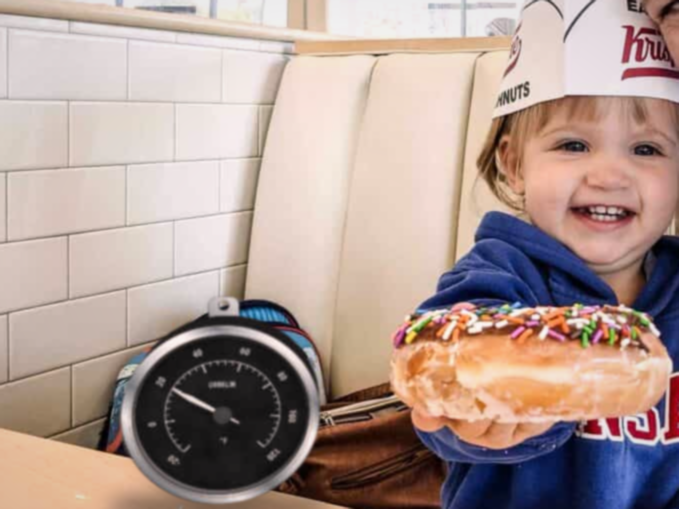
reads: 20
